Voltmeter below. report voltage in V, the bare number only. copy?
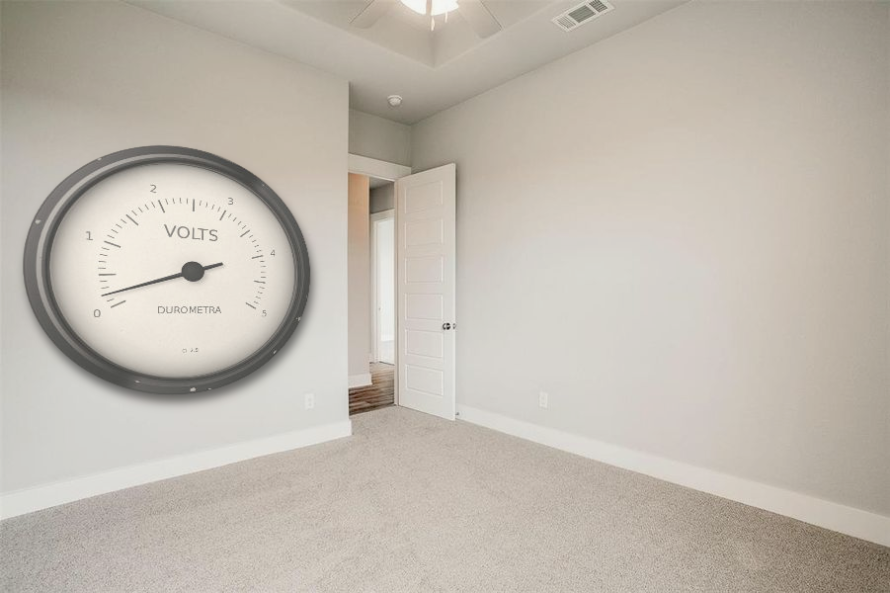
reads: 0.2
